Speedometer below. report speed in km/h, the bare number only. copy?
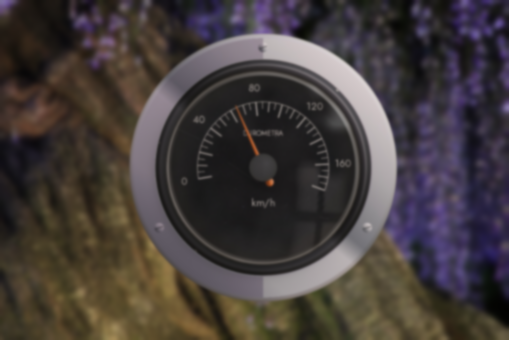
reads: 65
